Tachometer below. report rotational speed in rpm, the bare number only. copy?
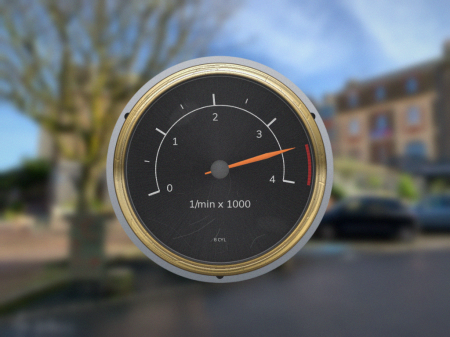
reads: 3500
